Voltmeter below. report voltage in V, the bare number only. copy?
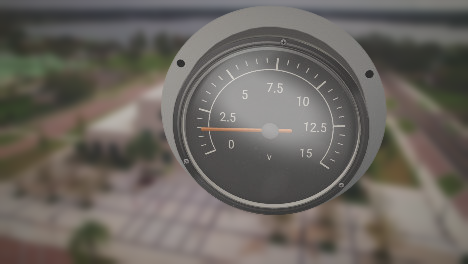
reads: 1.5
